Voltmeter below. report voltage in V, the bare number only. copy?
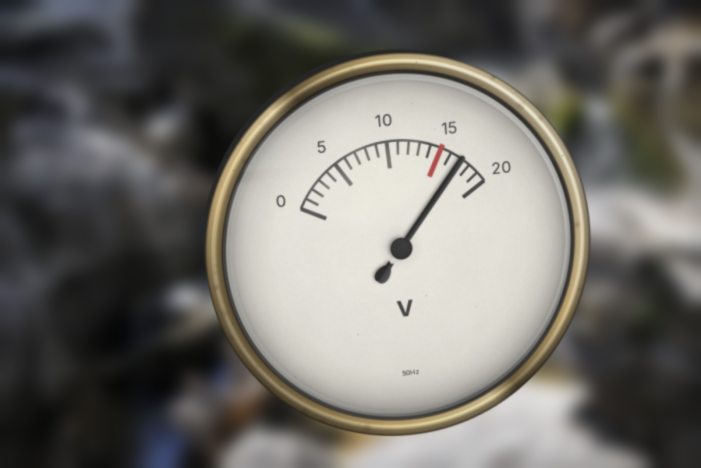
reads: 17
